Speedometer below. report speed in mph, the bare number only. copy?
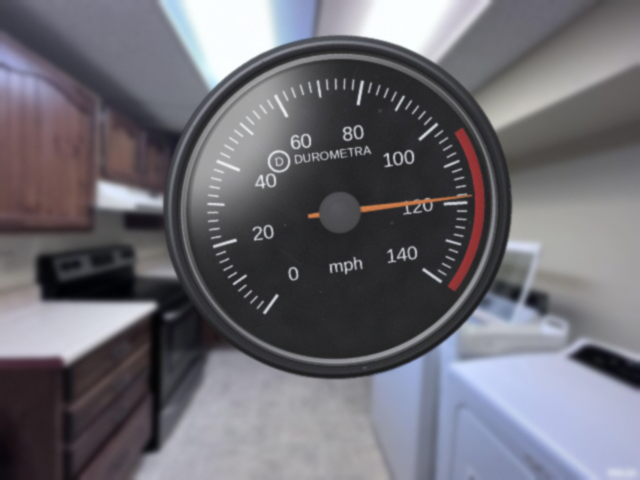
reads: 118
